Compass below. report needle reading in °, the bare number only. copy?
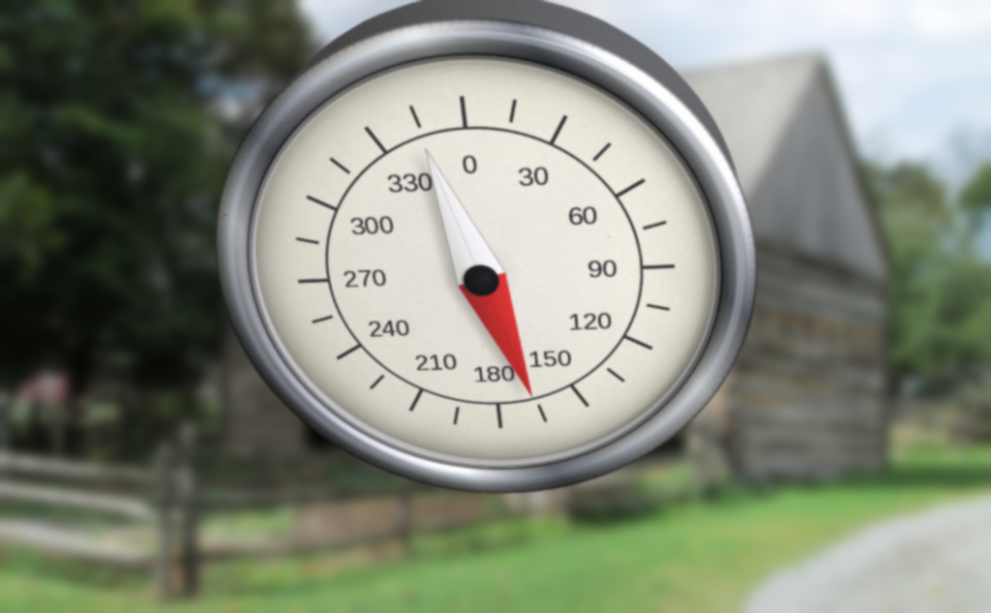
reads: 165
